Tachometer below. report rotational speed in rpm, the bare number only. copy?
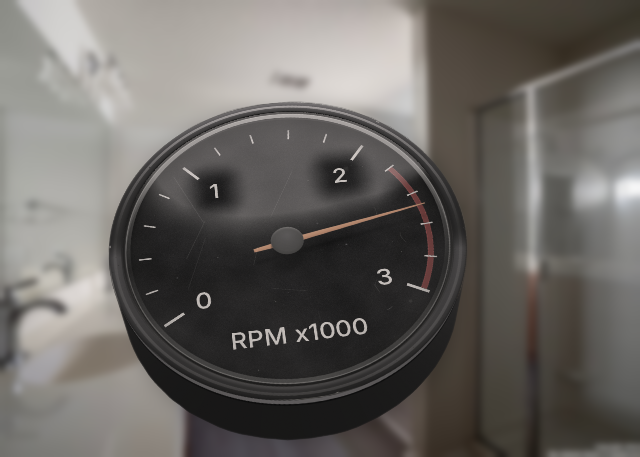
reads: 2500
